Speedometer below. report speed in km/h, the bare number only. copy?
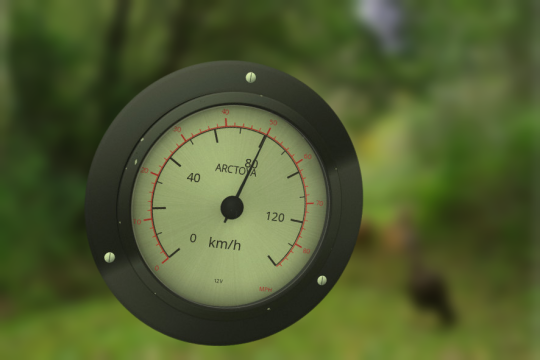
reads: 80
